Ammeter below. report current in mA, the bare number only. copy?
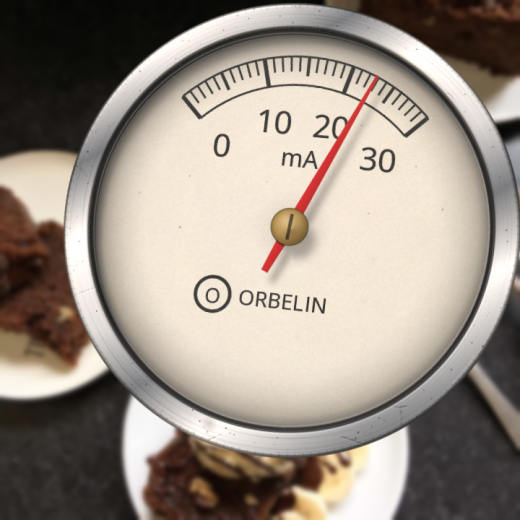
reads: 23
